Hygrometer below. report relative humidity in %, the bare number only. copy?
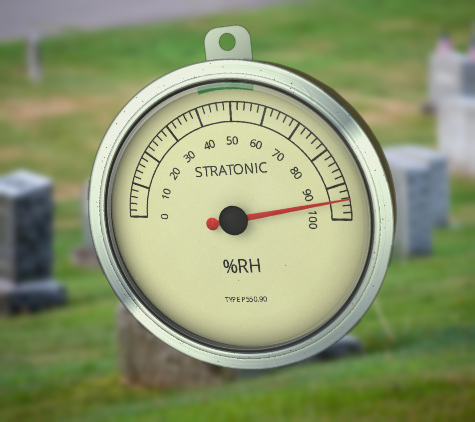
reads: 94
